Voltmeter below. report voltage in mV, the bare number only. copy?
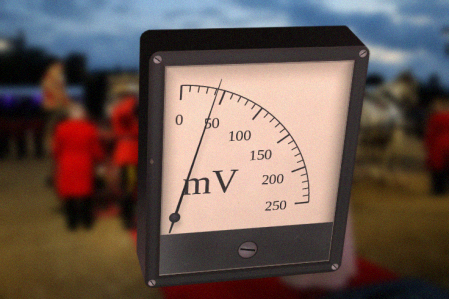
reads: 40
